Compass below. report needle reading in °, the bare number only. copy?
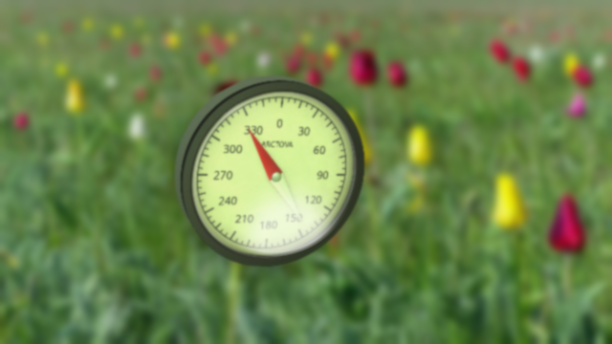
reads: 325
